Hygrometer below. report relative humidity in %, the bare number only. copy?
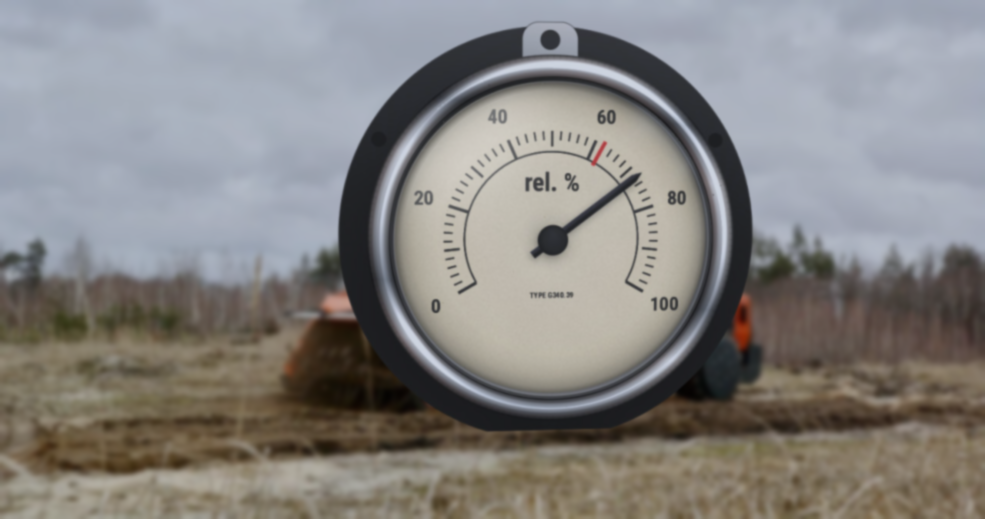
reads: 72
